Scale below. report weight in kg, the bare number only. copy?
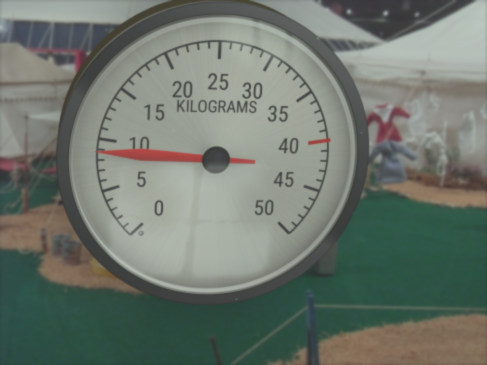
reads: 9
